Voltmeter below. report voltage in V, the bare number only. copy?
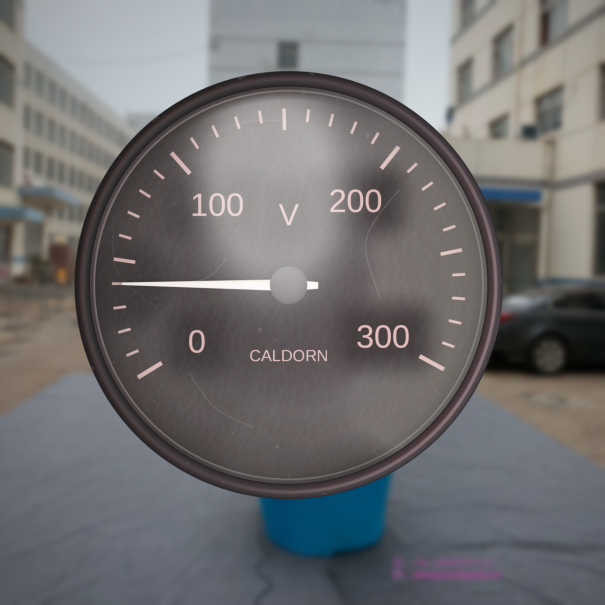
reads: 40
